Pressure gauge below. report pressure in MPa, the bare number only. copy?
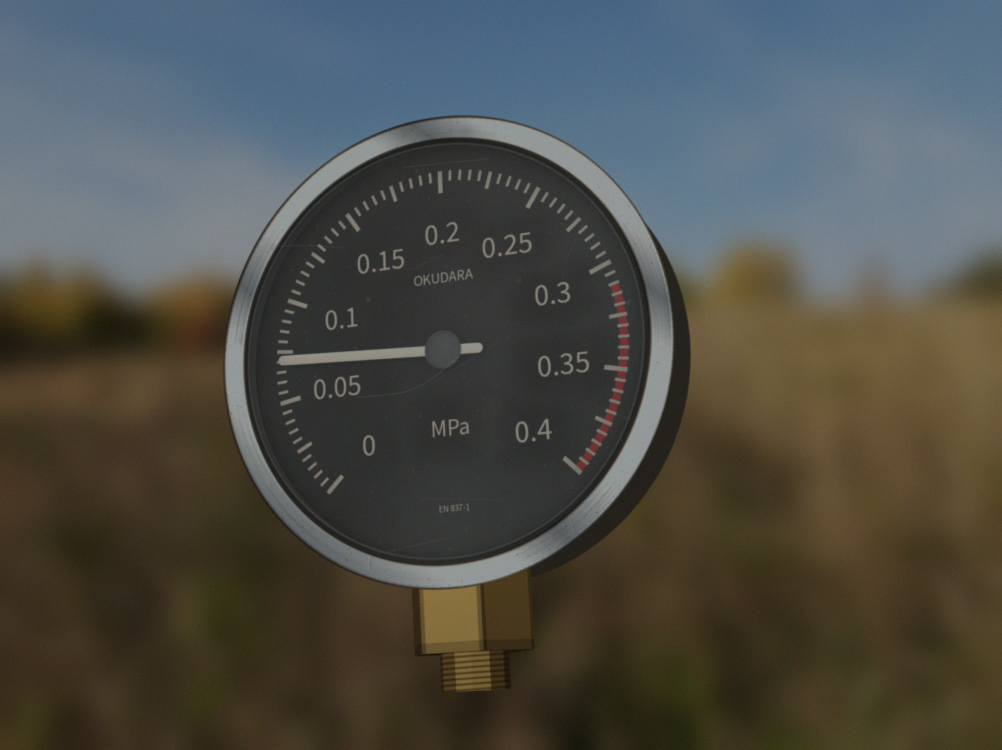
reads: 0.07
